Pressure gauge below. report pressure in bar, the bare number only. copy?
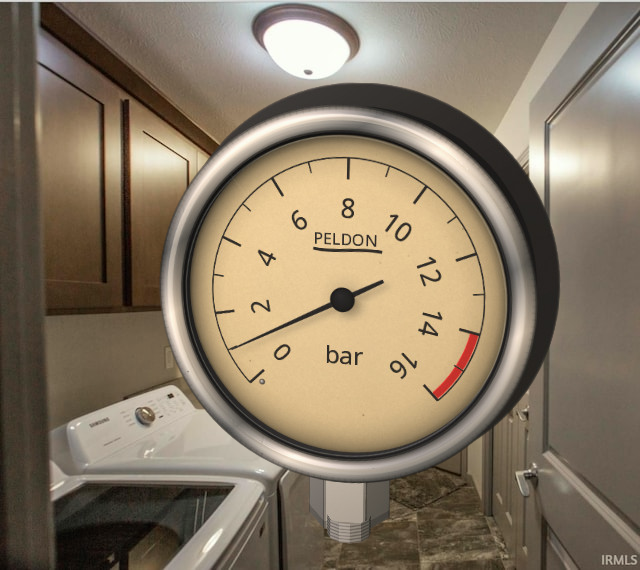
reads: 1
